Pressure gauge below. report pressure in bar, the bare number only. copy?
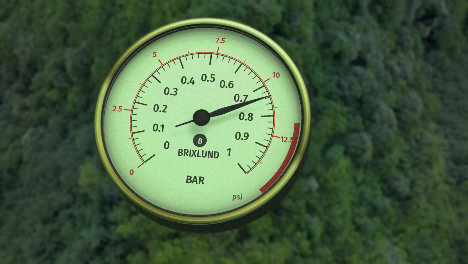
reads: 0.74
